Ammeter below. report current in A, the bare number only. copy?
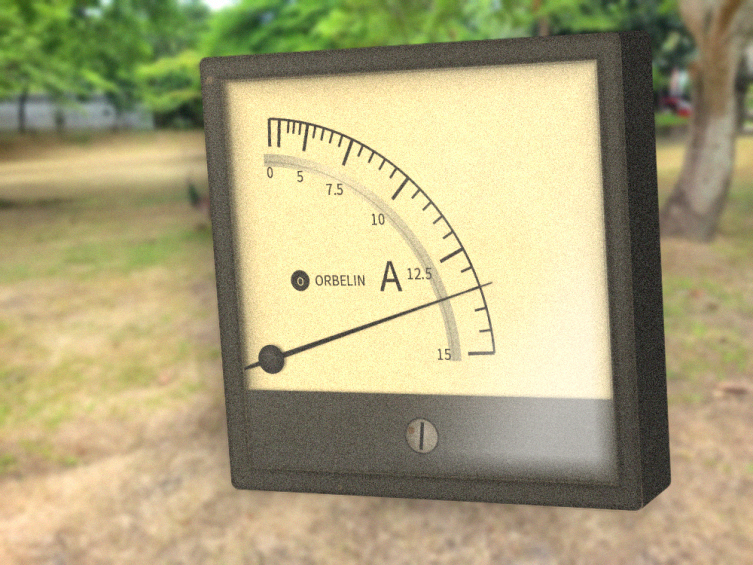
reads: 13.5
